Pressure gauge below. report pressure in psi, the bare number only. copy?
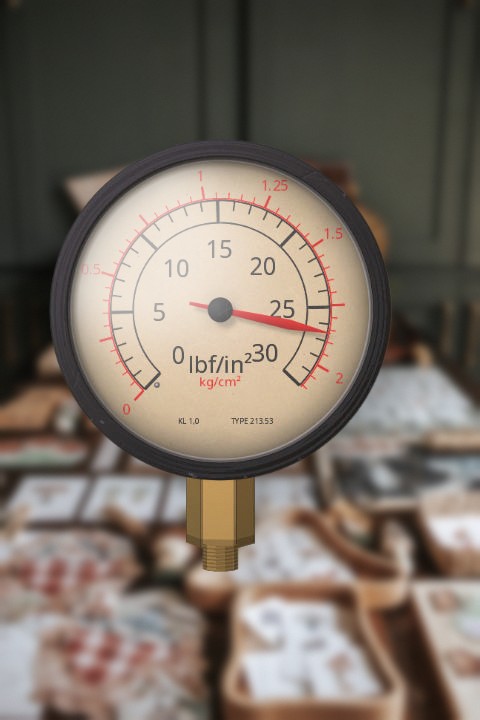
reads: 26.5
